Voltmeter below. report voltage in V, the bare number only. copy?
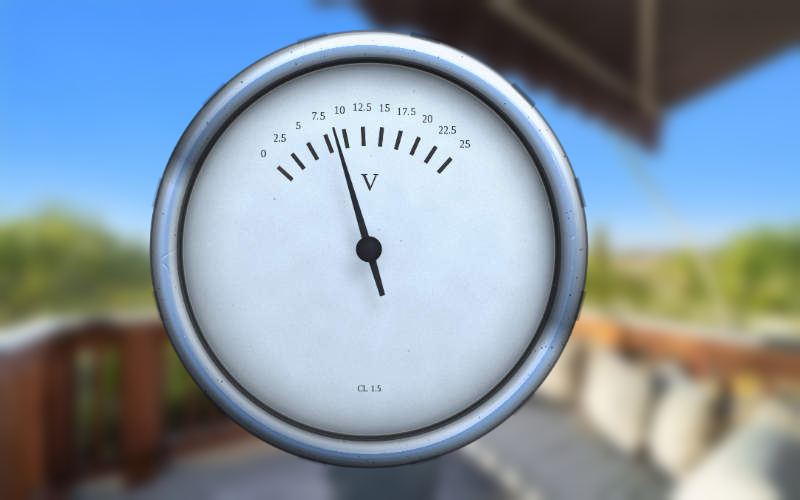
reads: 8.75
